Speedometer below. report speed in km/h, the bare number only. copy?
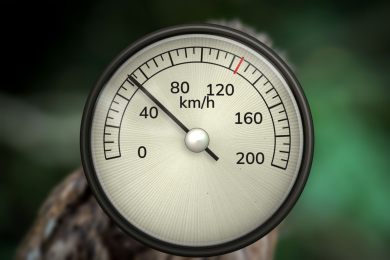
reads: 52.5
